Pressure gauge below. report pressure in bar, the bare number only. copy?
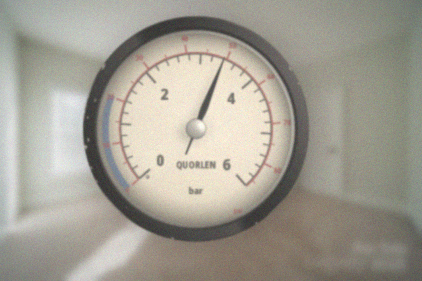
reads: 3.4
